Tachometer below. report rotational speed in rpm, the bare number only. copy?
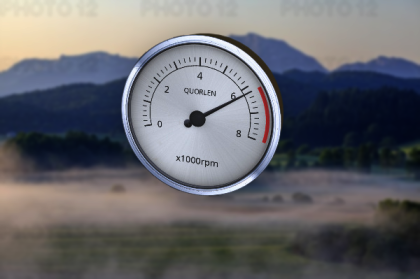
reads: 6200
